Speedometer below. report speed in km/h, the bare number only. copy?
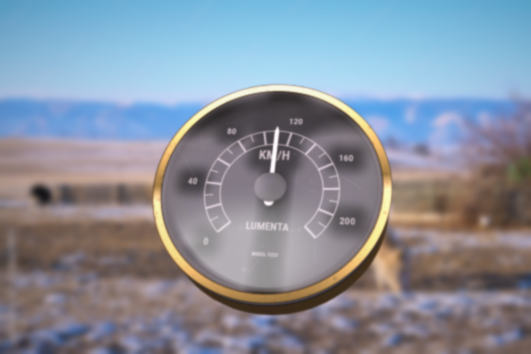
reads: 110
